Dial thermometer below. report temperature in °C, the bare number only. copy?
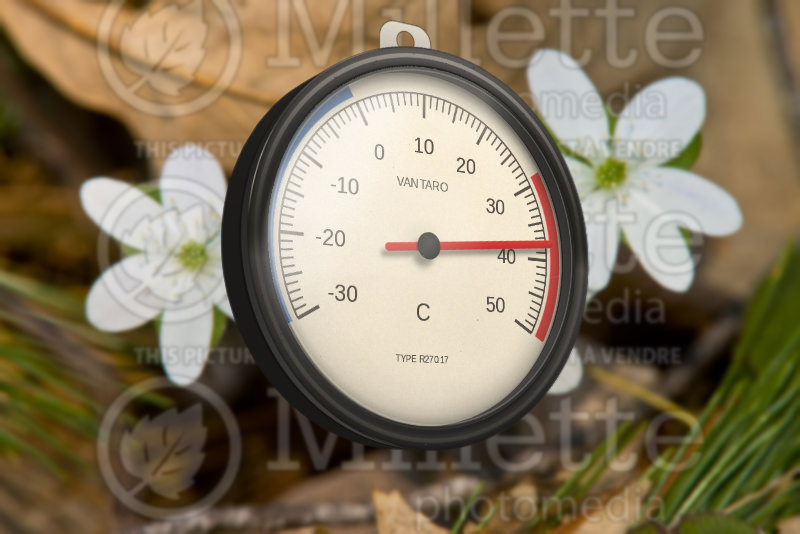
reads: 38
